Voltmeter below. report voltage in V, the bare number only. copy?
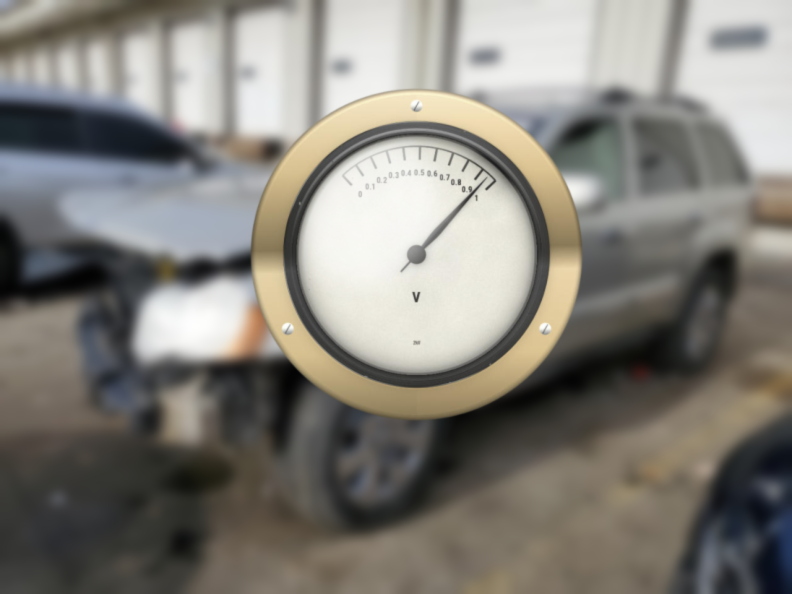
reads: 0.95
